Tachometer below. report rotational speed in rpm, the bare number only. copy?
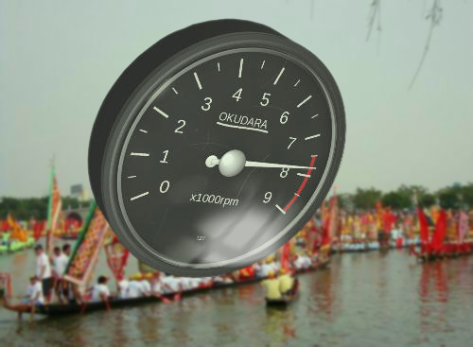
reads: 7750
